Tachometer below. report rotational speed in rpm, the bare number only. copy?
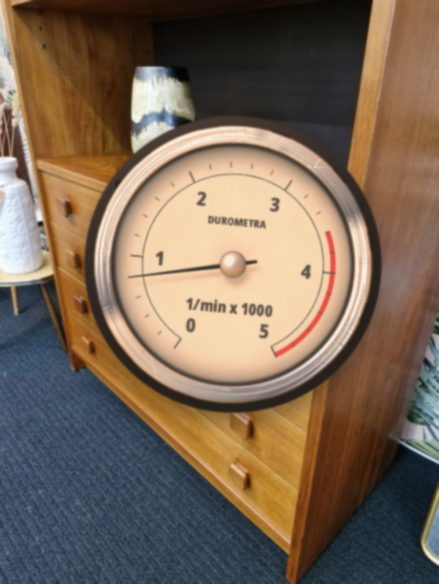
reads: 800
